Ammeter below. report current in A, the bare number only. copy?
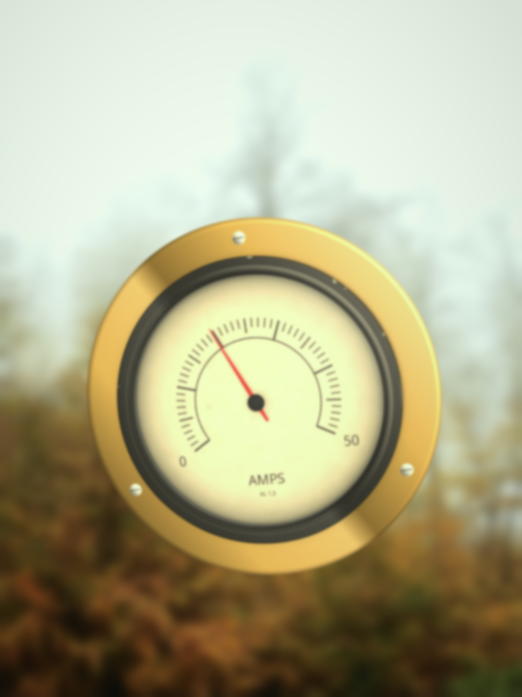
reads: 20
